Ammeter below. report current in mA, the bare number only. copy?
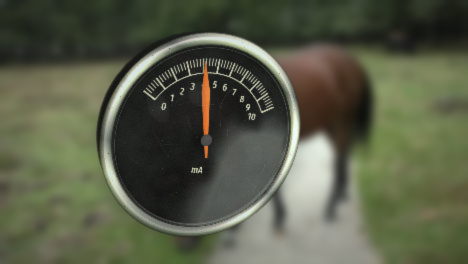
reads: 4
